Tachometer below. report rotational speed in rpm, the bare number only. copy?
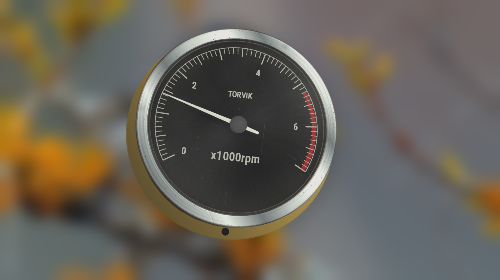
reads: 1400
